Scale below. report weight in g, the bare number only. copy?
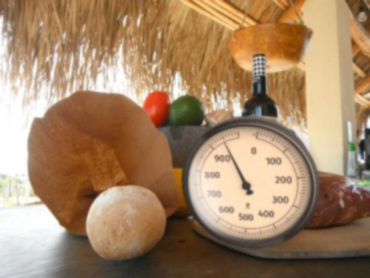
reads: 950
